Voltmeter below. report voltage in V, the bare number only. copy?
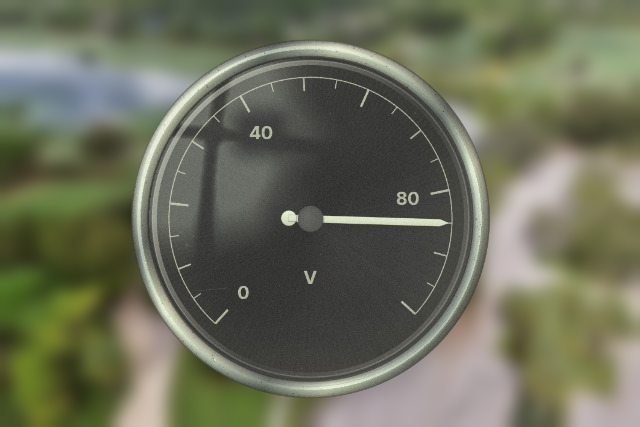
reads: 85
